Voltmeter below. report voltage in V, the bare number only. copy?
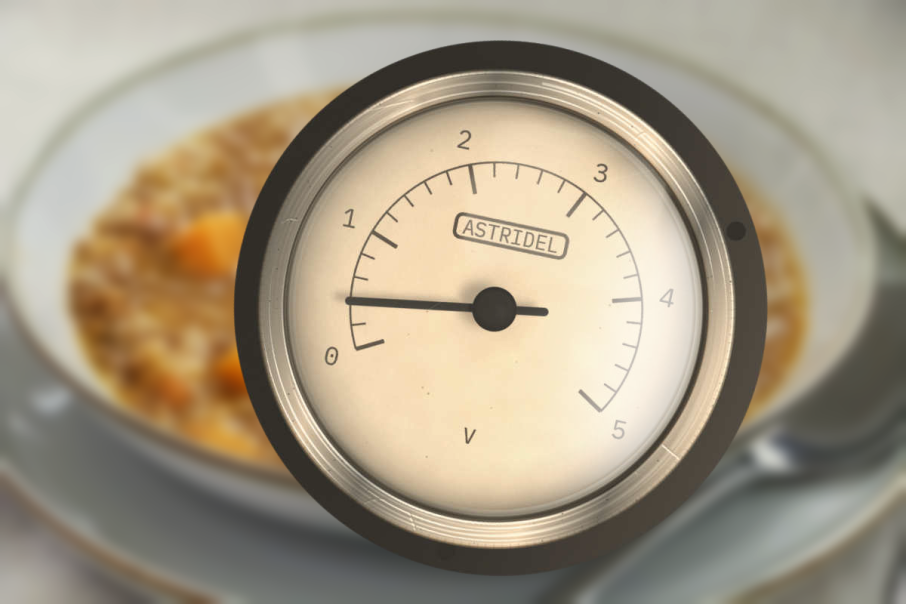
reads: 0.4
